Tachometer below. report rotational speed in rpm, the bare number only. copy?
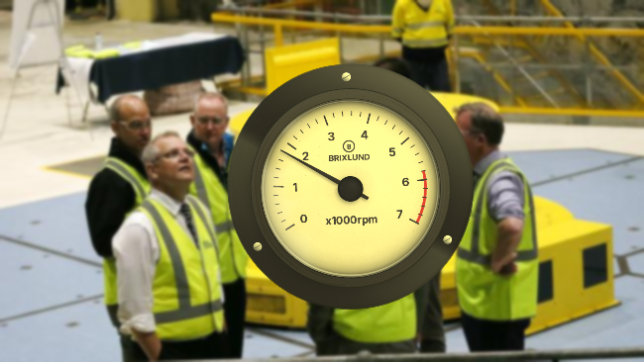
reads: 1800
